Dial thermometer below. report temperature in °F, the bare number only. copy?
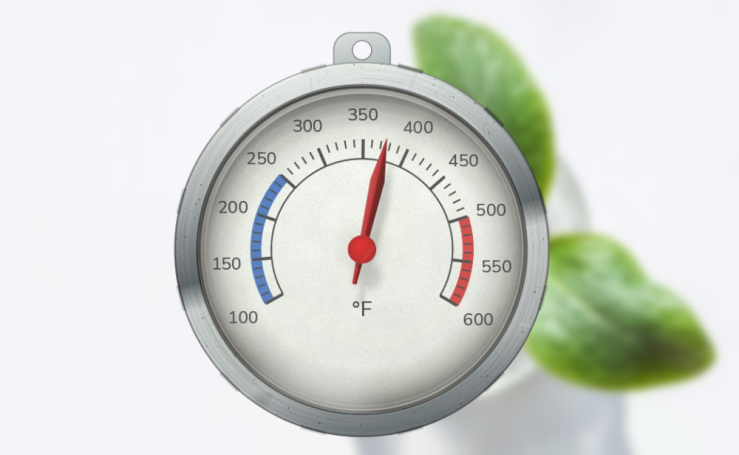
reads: 375
